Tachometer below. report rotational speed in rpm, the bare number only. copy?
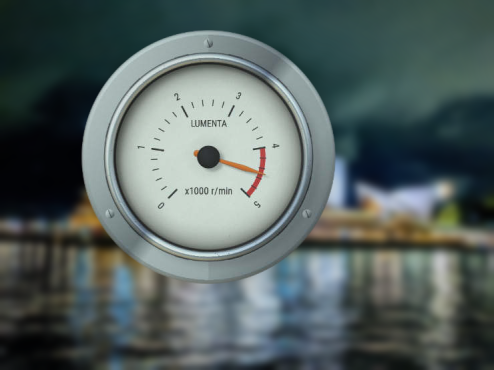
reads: 4500
